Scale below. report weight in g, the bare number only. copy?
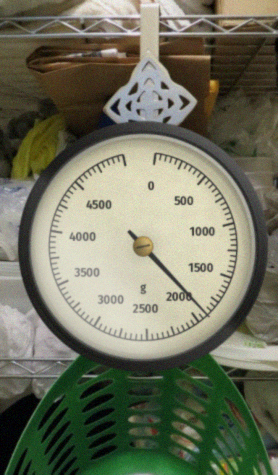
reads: 1900
